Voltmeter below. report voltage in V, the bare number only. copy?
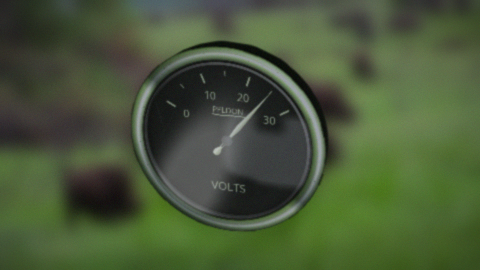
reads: 25
